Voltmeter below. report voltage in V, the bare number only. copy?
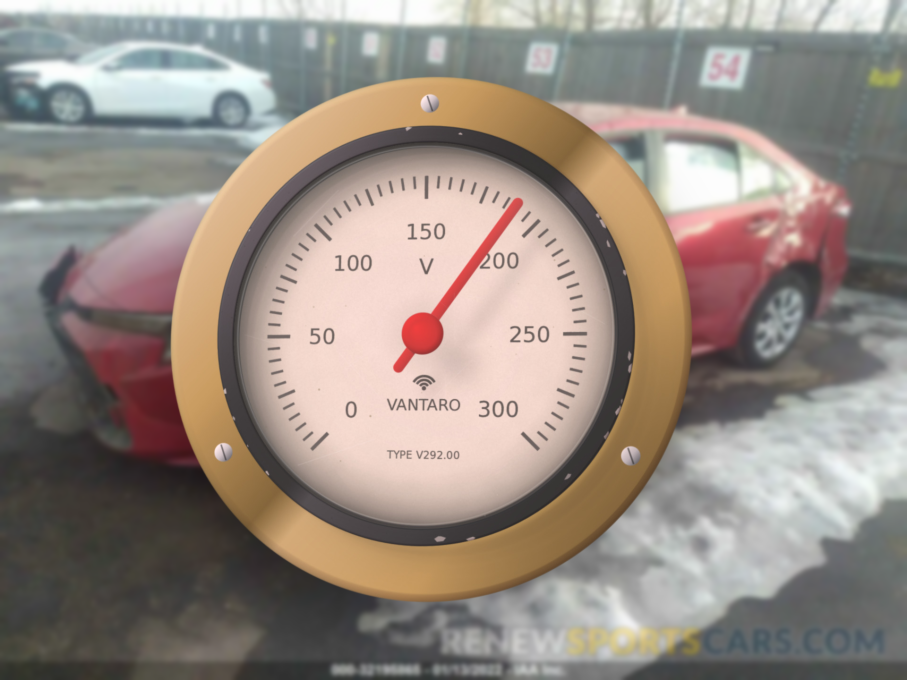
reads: 190
